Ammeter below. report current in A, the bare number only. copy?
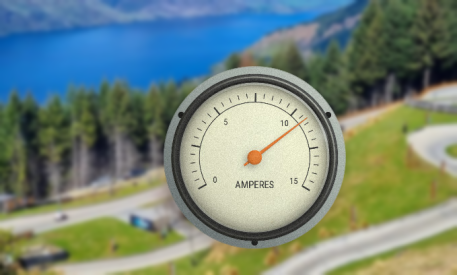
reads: 10.75
